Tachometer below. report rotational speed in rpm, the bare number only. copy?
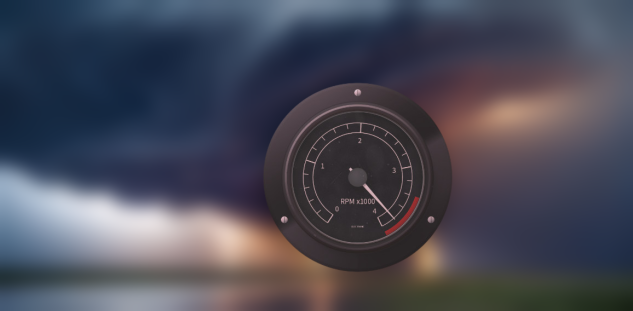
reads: 3800
